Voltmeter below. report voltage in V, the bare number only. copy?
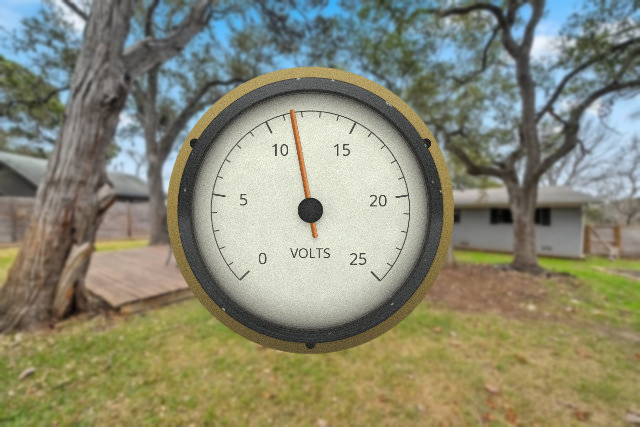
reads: 11.5
